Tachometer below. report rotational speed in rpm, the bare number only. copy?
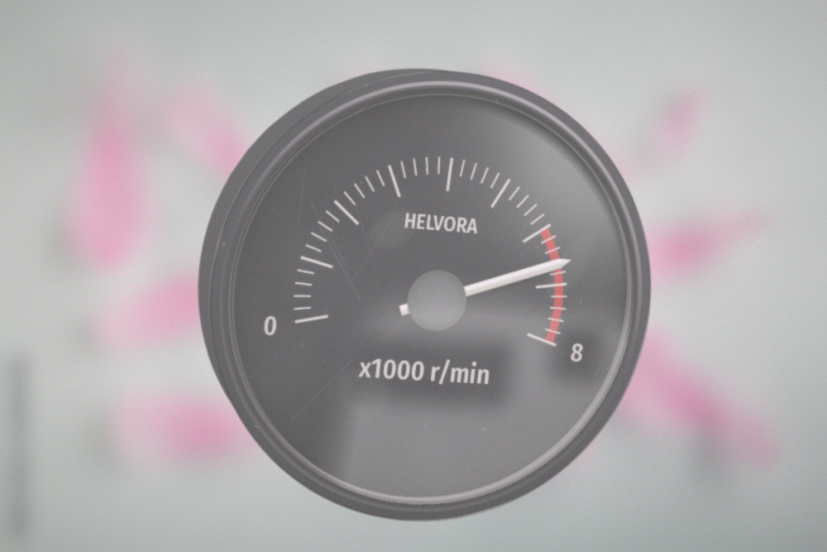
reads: 6600
